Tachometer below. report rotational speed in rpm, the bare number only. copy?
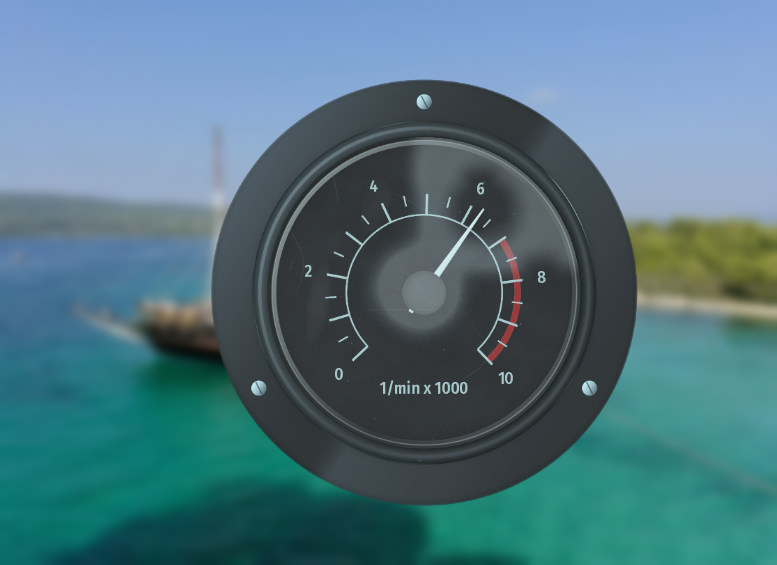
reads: 6250
